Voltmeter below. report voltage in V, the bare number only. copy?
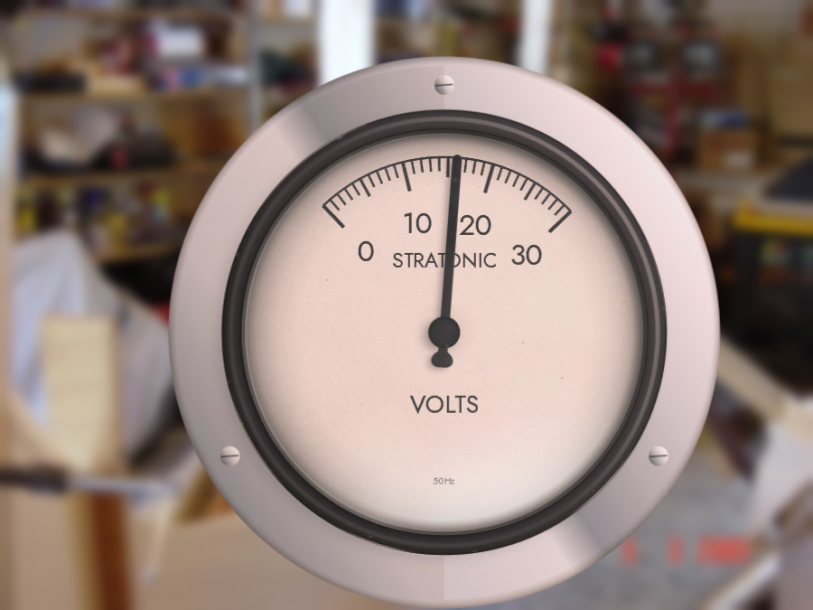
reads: 16
